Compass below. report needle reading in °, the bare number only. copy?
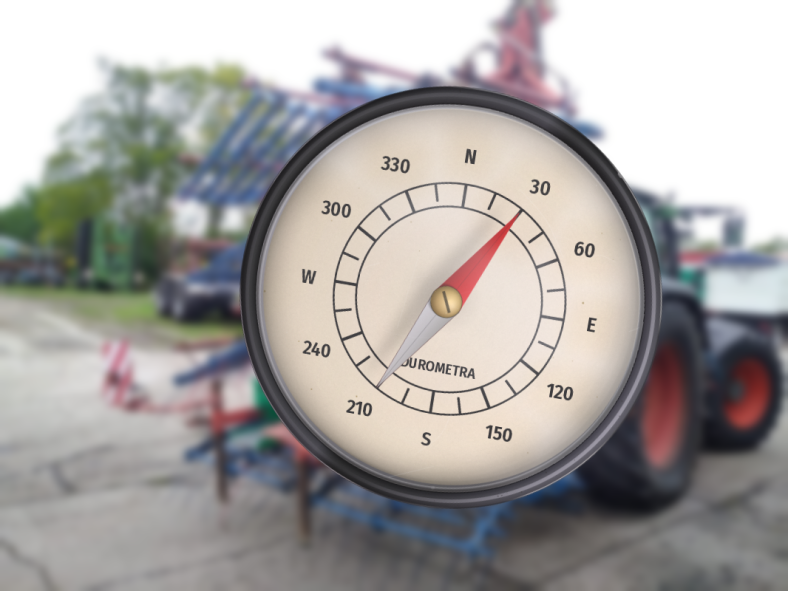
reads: 30
